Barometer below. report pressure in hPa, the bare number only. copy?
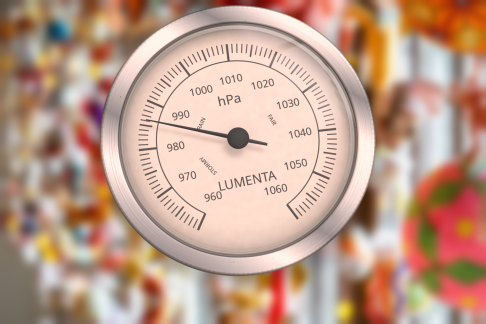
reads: 986
